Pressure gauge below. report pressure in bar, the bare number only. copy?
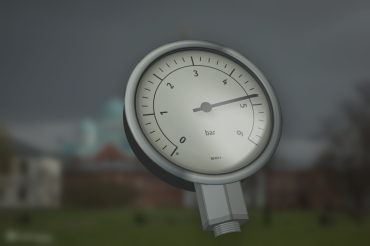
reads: 4.8
